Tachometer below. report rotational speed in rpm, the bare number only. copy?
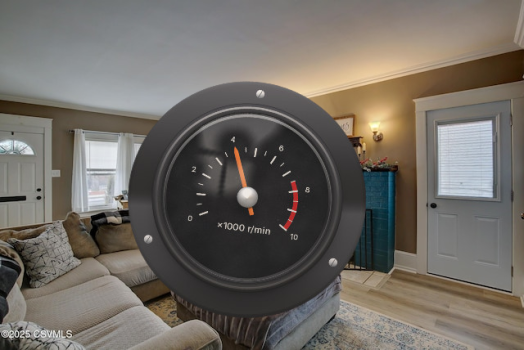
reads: 4000
